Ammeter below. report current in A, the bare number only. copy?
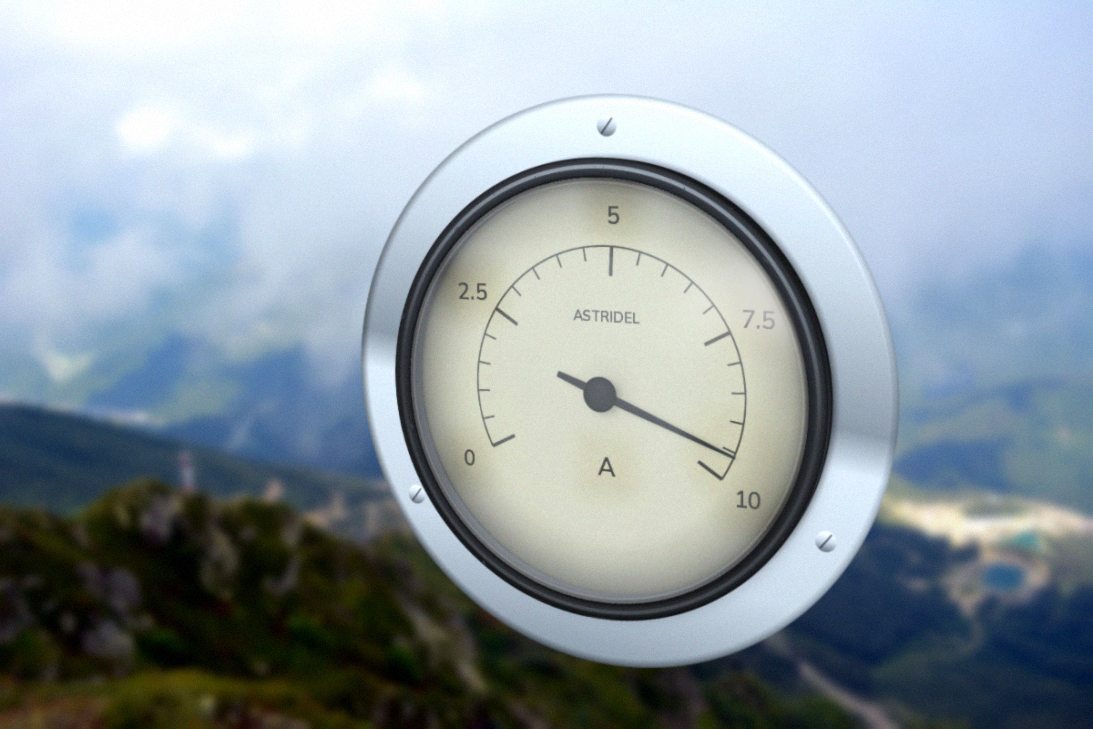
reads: 9.5
